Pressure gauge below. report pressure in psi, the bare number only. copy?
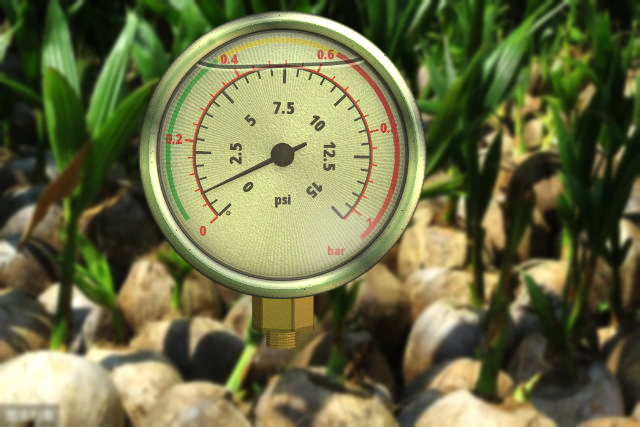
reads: 1
